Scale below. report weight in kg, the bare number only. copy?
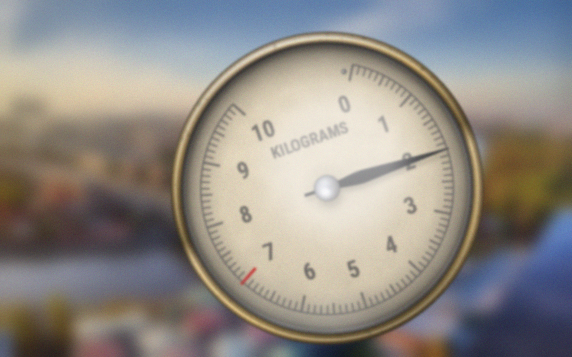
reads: 2
